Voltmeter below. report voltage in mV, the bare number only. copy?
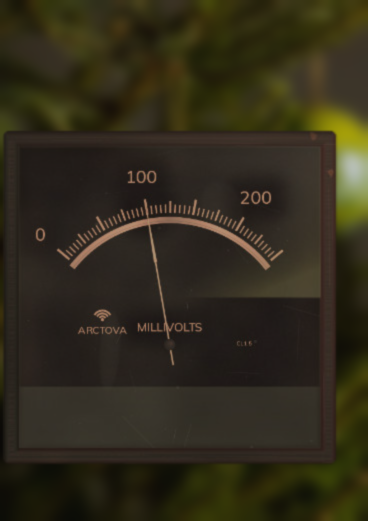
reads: 100
